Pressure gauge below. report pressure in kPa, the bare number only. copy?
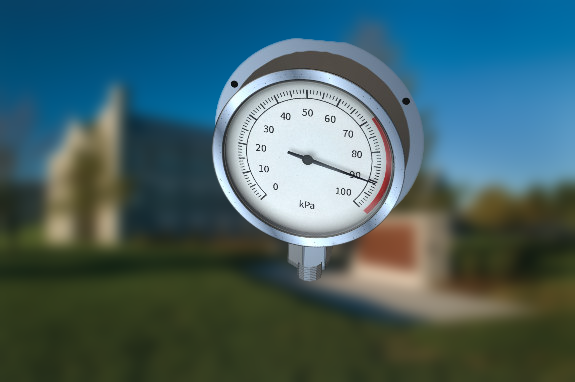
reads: 90
